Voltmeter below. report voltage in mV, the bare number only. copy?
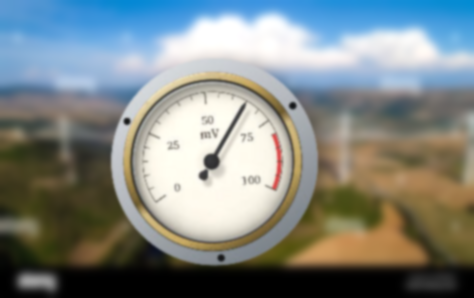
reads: 65
